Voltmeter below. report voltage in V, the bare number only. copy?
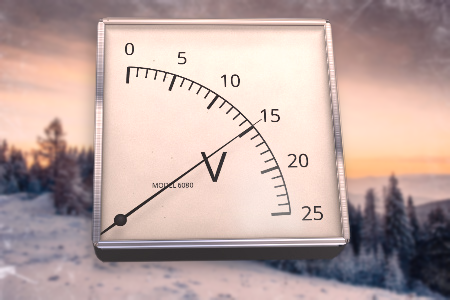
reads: 15
